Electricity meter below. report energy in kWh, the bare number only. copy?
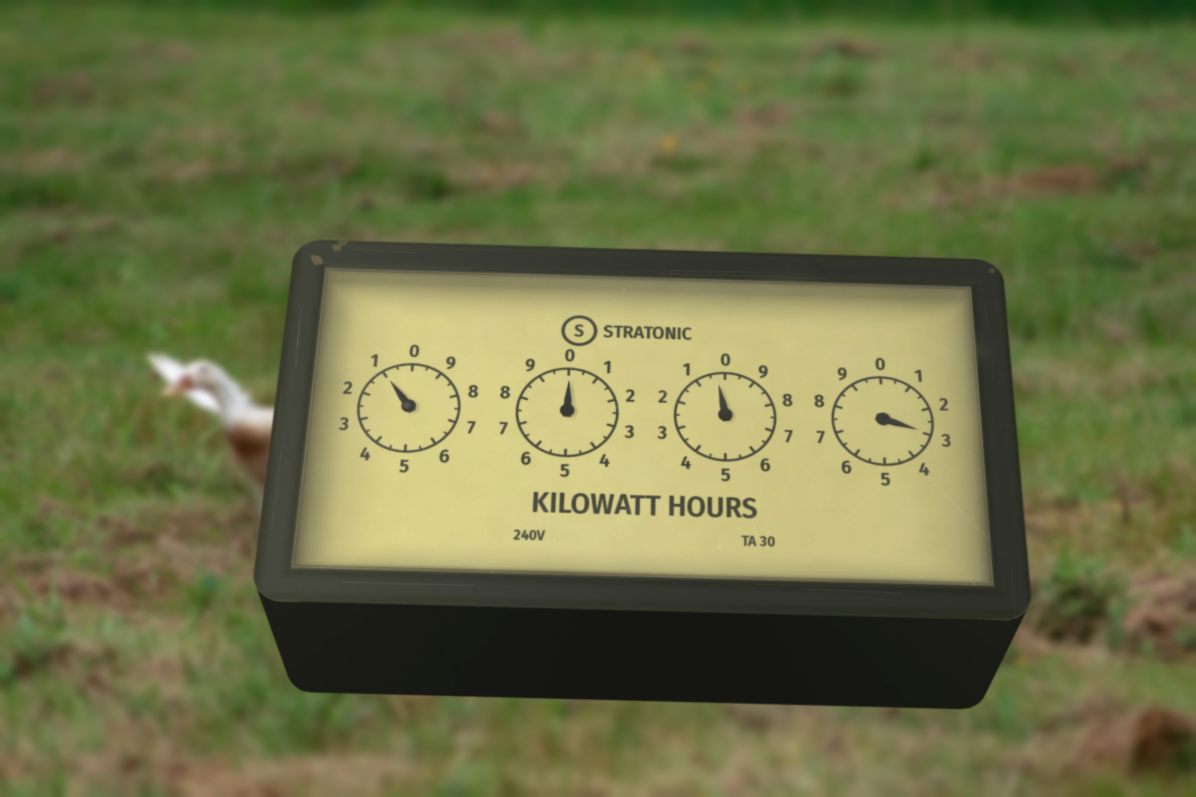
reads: 1003
